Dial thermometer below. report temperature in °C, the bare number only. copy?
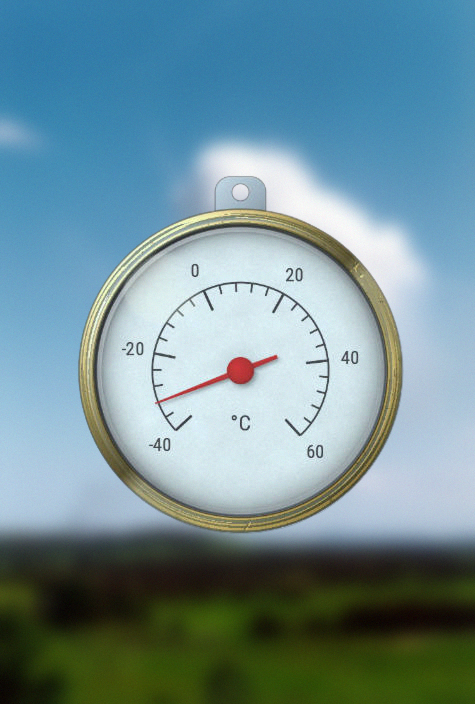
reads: -32
